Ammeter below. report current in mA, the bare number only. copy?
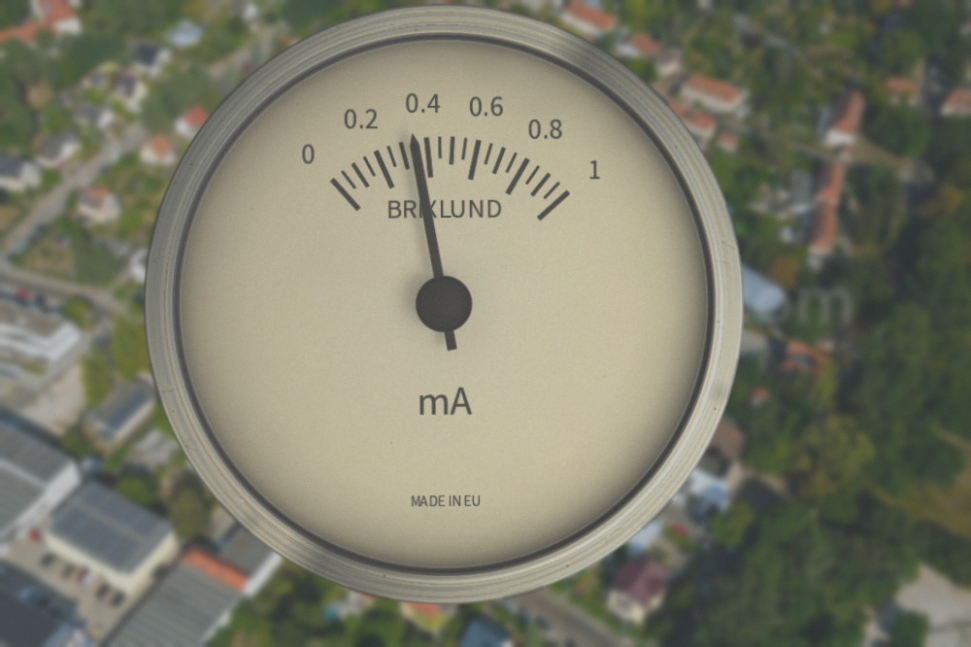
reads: 0.35
